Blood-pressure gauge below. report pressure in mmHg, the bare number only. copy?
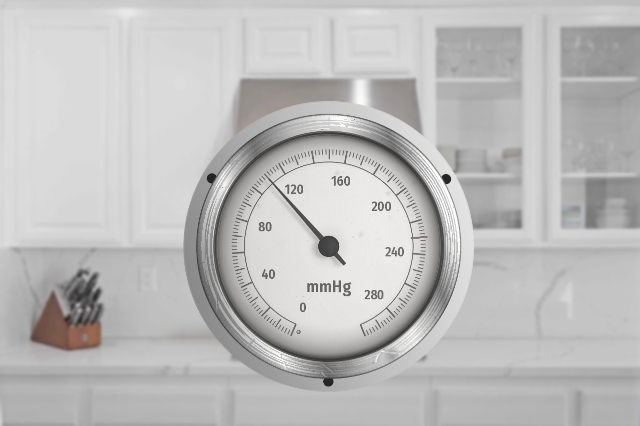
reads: 110
